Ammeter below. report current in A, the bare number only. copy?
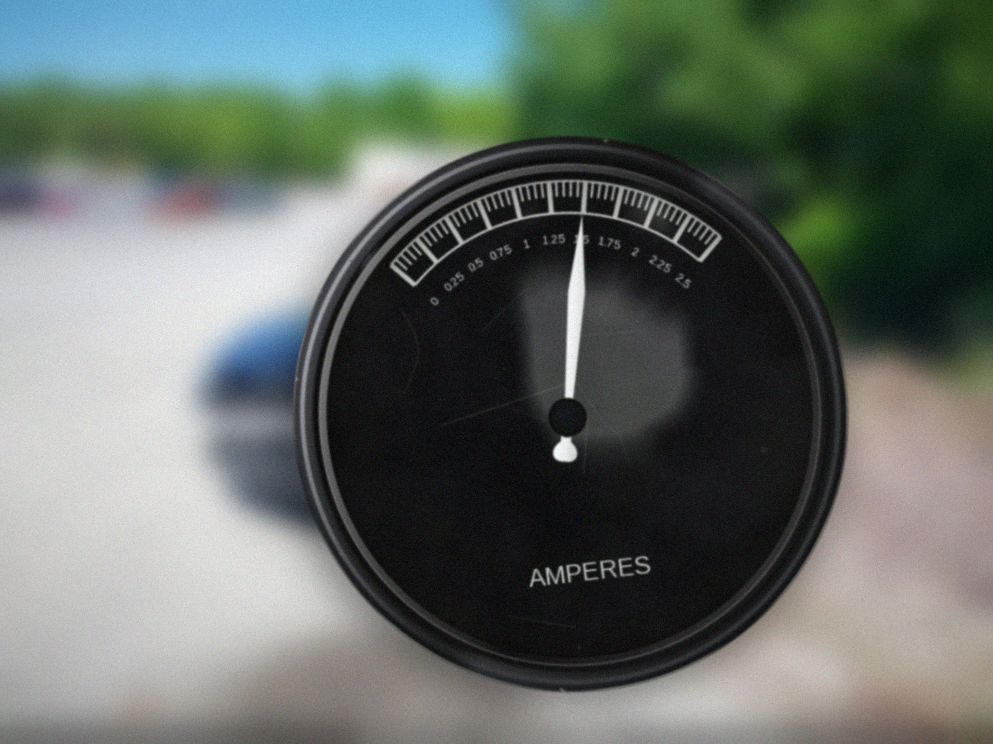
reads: 1.5
